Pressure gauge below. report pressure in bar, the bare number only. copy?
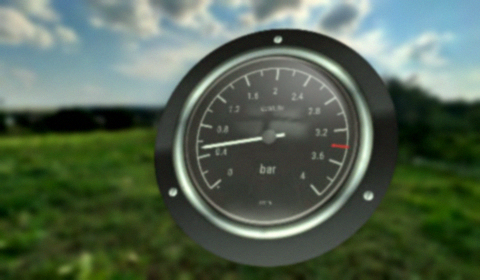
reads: 0.5
